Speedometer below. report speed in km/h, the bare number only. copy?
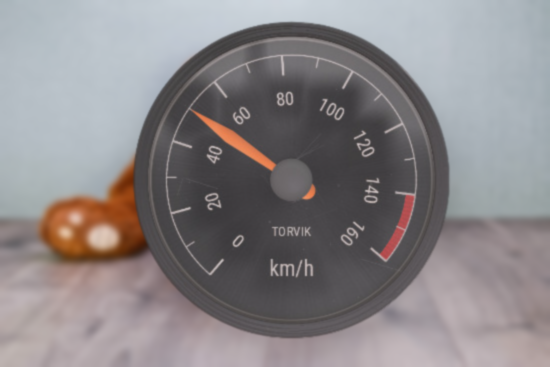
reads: 50
